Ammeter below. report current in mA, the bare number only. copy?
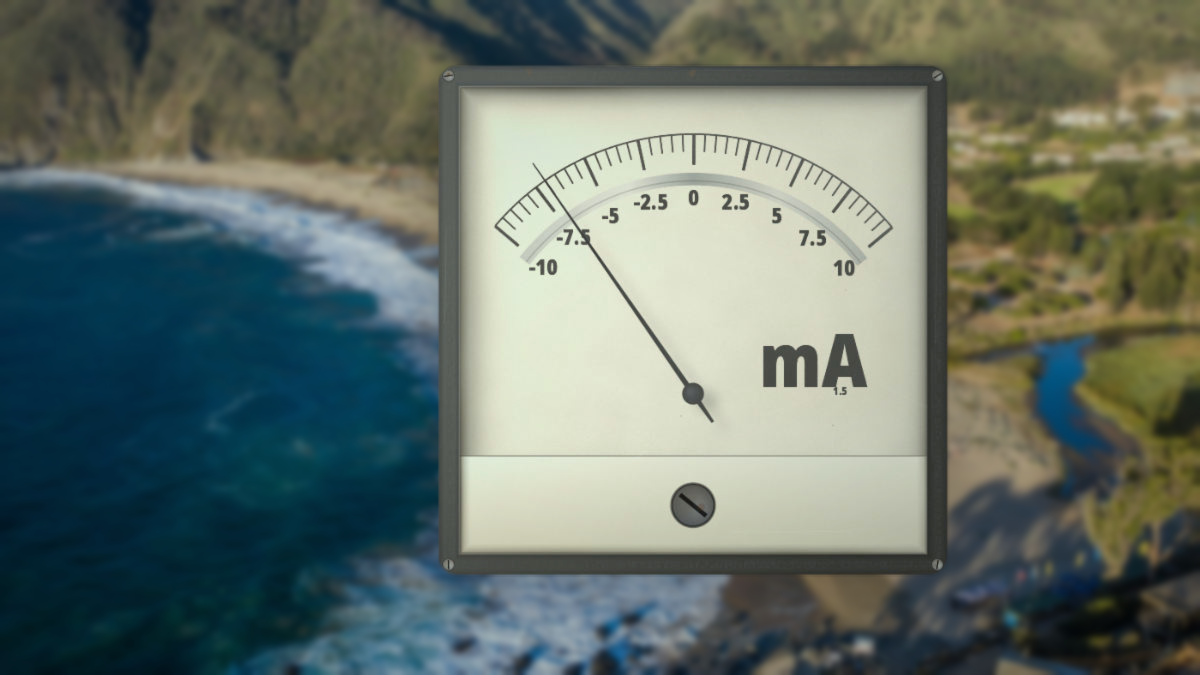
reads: -7
